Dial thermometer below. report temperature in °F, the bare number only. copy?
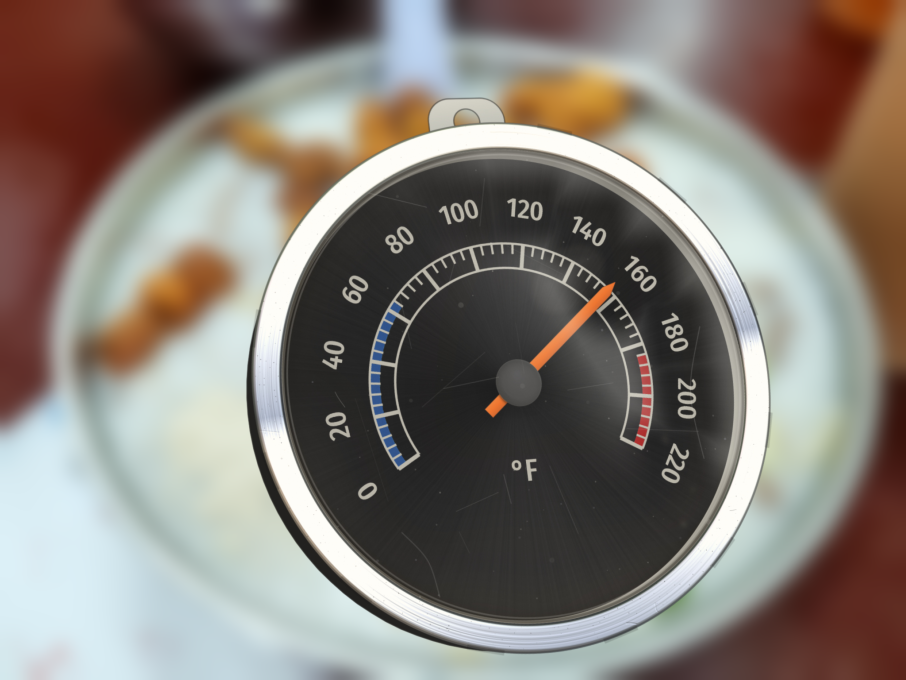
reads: 156
